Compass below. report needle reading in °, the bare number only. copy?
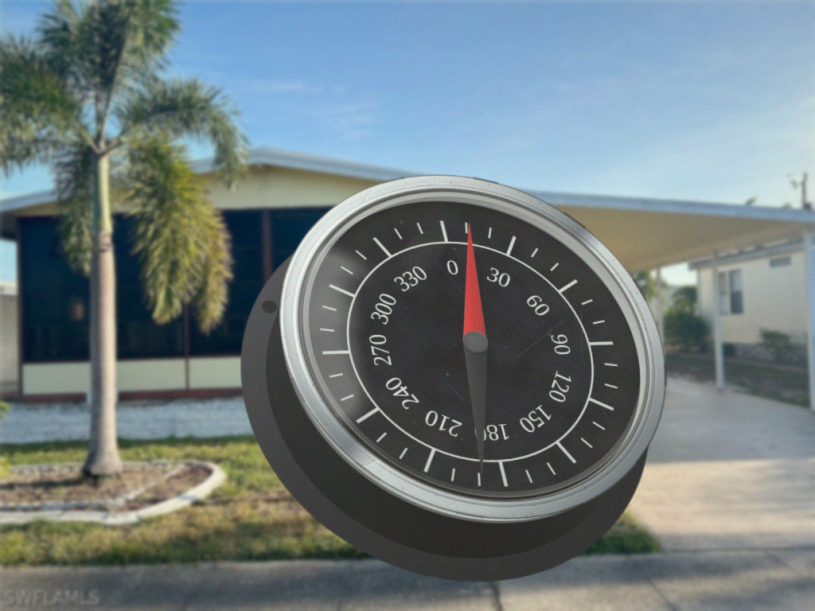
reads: 10
